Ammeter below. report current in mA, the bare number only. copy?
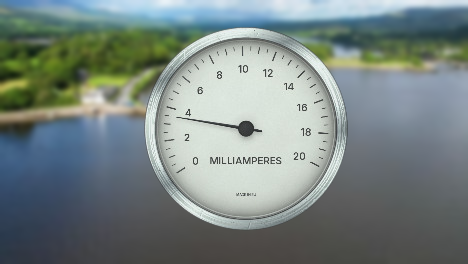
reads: 3.5
